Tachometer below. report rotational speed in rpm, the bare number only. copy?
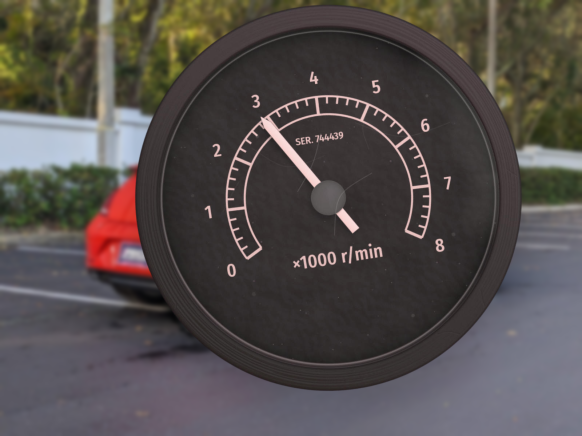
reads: 2900
